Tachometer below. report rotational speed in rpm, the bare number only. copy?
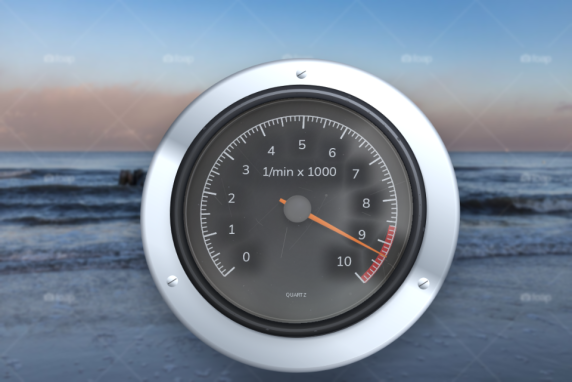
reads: 9300
